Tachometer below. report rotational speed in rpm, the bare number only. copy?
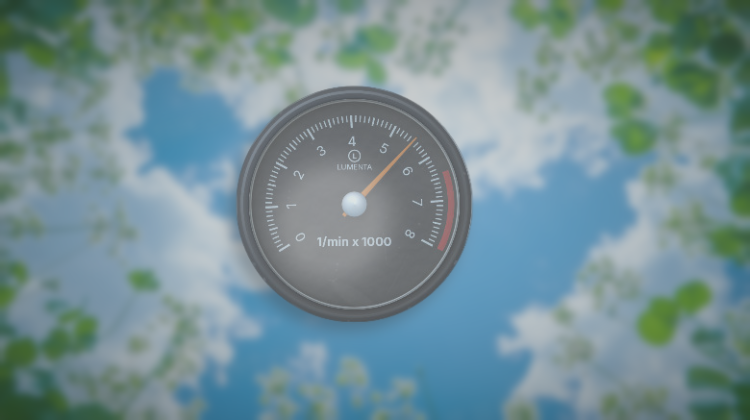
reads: 5500
